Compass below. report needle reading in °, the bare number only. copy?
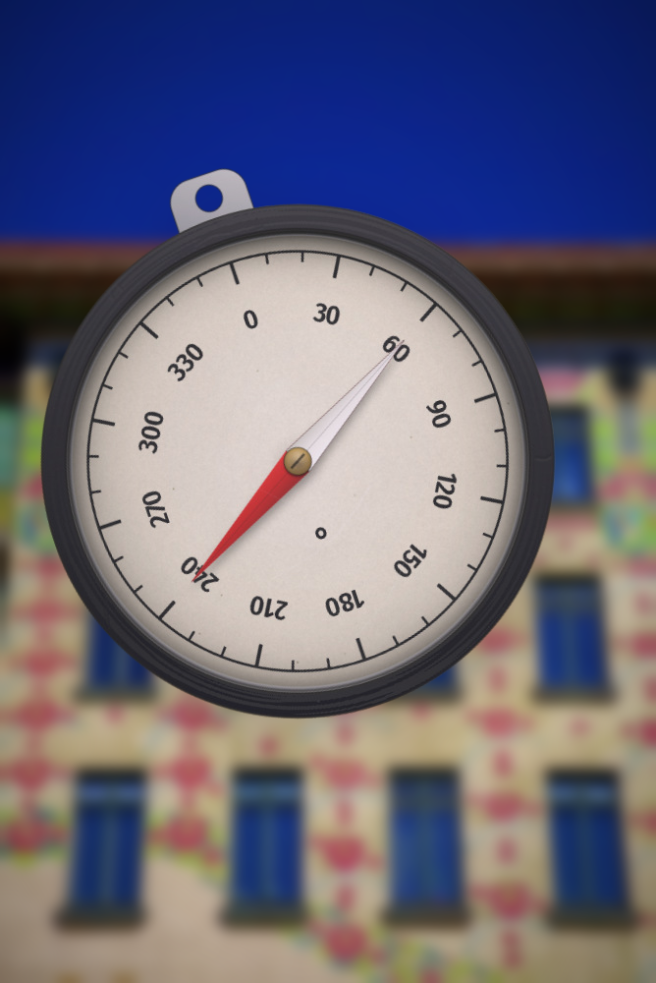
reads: 240
